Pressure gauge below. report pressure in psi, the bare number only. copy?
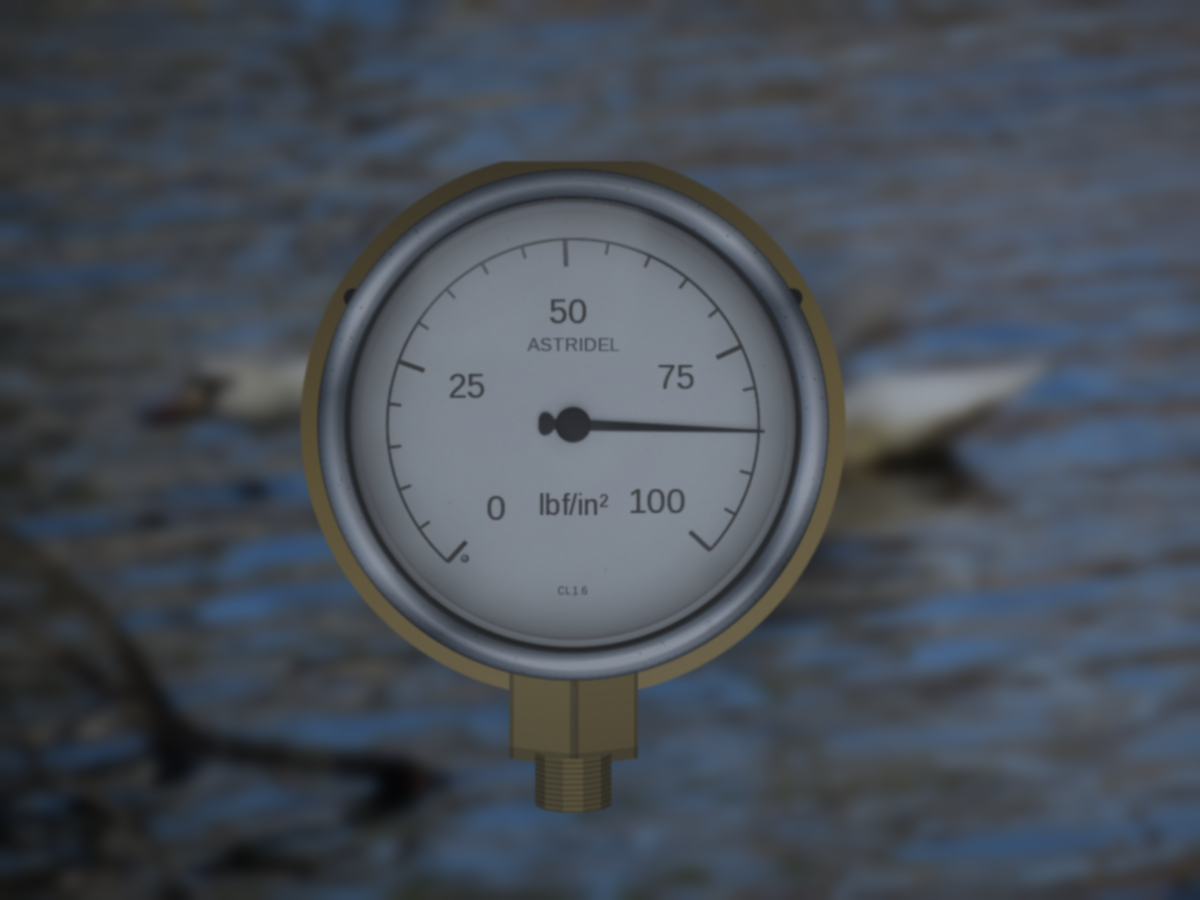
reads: 85
